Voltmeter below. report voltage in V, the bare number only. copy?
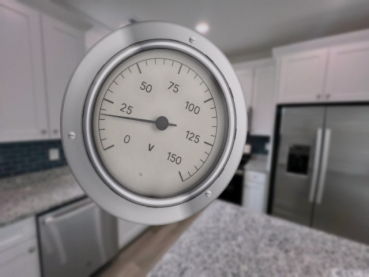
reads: 17.5
